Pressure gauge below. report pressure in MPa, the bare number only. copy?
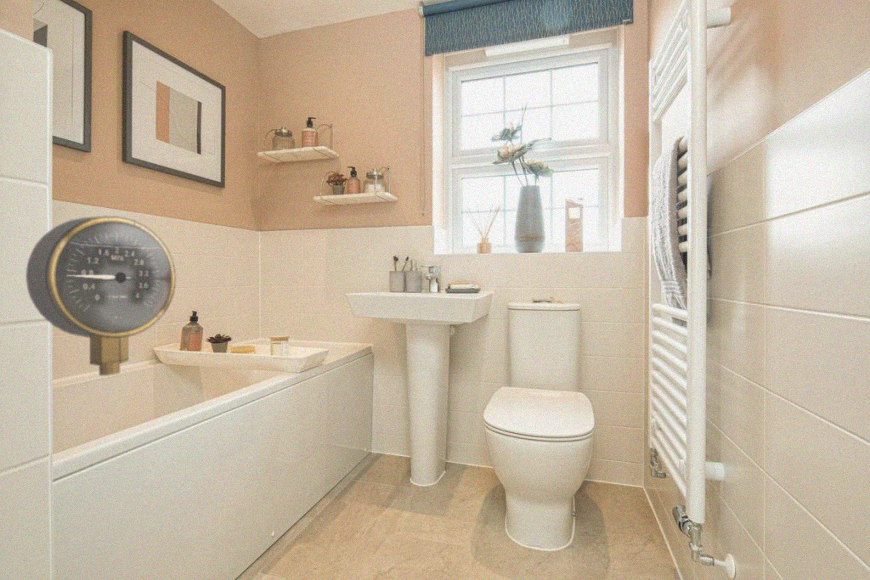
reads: 0.7
